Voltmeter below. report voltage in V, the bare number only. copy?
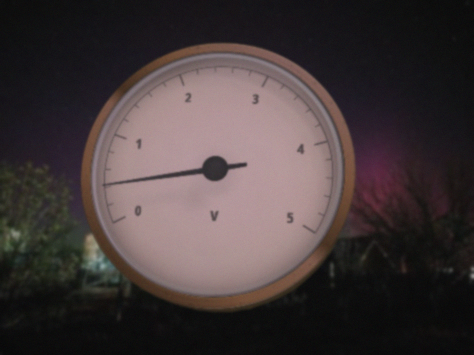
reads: 0.4
